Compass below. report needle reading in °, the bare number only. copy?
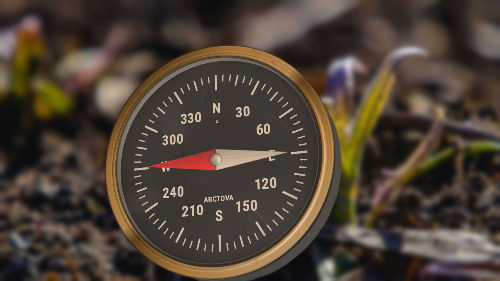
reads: 270
